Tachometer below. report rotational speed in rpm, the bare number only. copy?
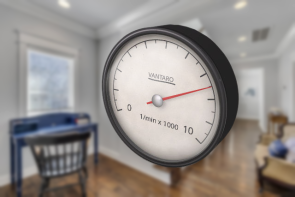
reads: 7500
